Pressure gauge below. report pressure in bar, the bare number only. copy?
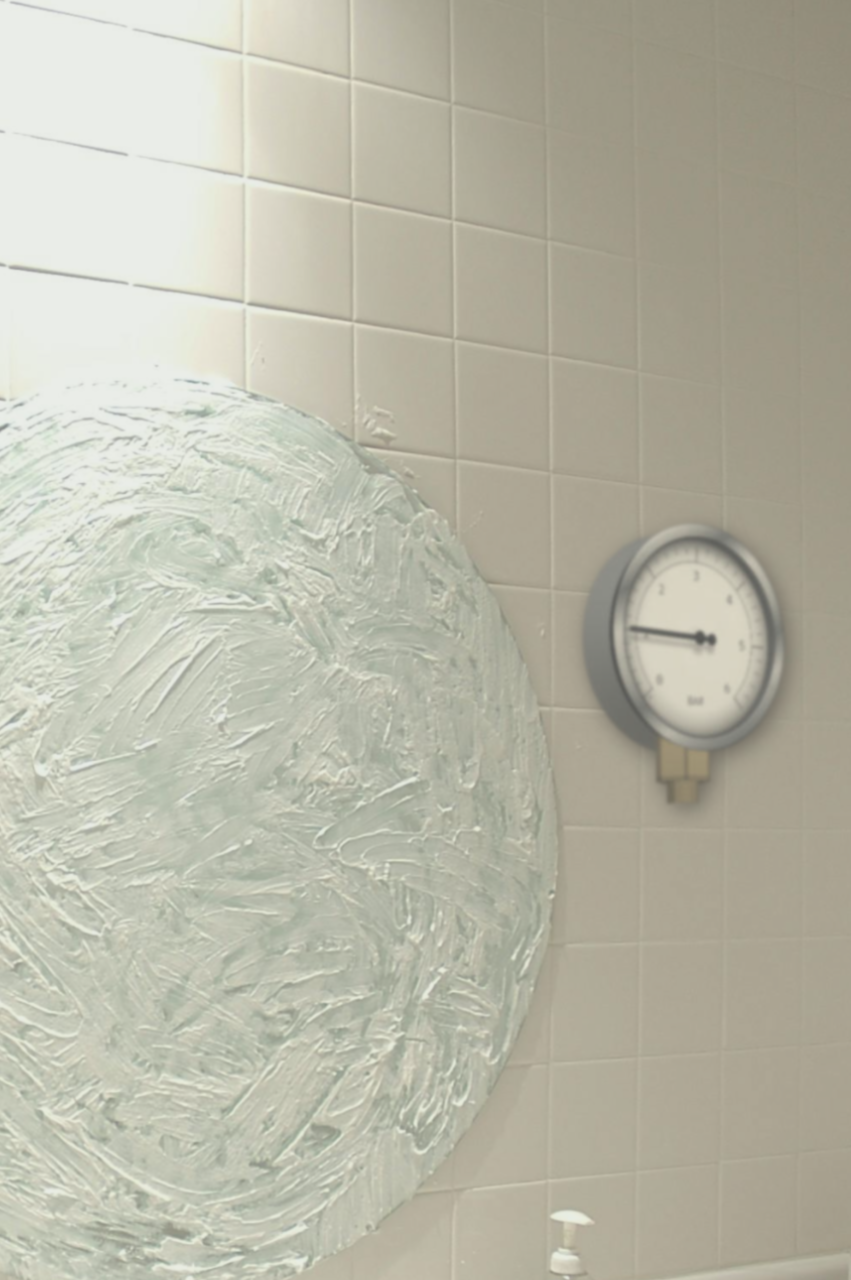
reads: 1
